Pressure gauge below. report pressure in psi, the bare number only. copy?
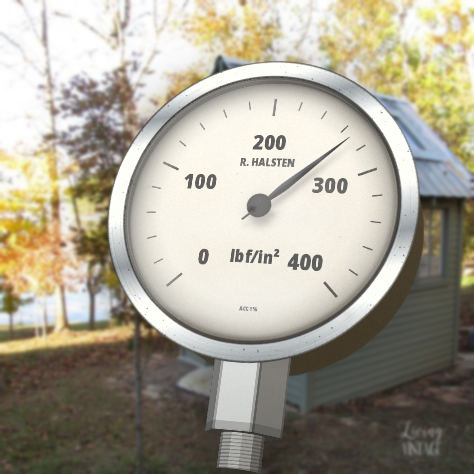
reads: 270
